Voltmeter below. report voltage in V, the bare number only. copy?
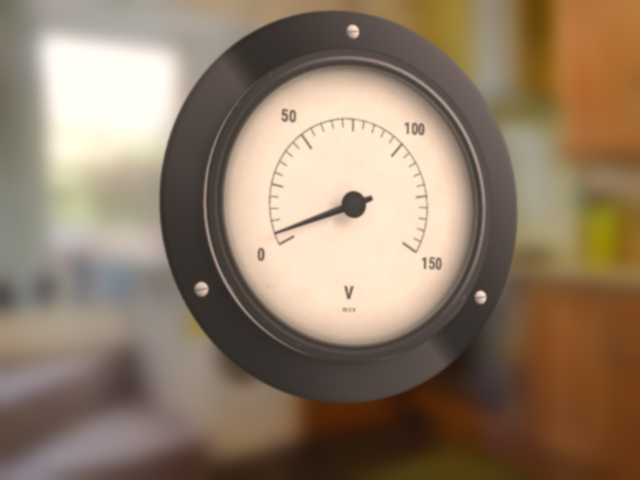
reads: 5
